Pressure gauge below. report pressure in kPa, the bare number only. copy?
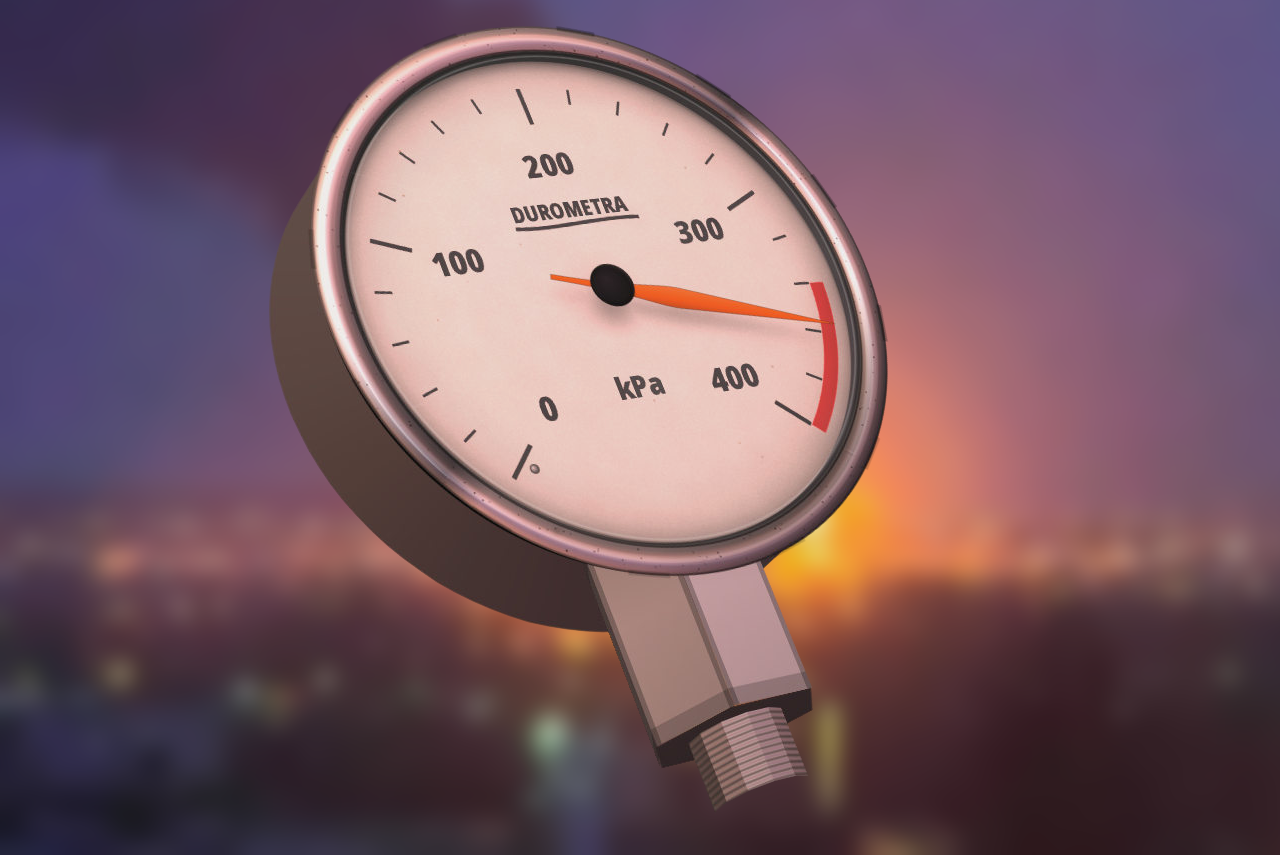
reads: 360
